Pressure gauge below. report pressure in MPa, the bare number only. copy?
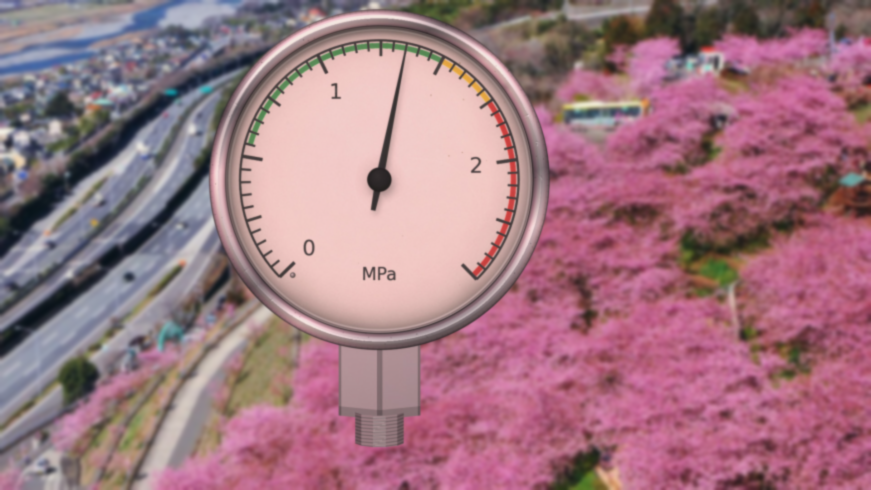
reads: 1.35
